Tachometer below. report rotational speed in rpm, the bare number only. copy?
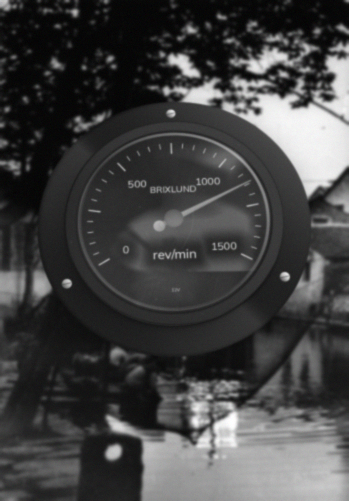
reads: 1150
